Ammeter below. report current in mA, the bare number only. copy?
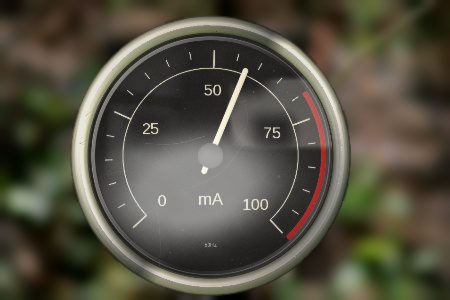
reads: 57.5
